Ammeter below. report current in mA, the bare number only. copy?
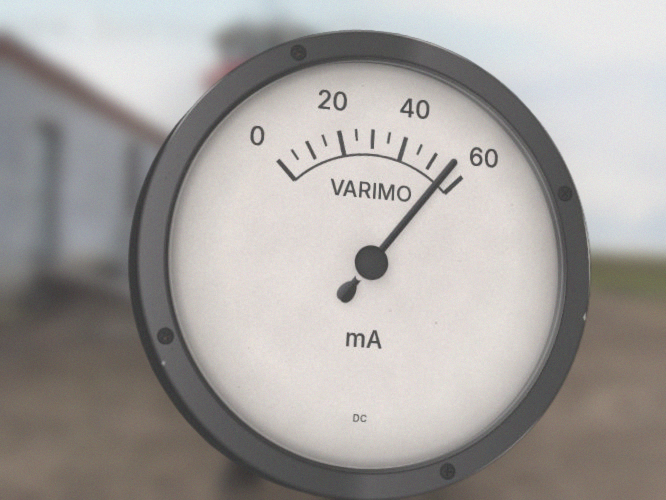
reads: 55
